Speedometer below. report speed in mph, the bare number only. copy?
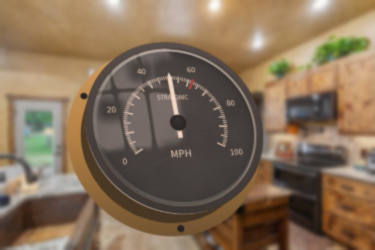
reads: 50
